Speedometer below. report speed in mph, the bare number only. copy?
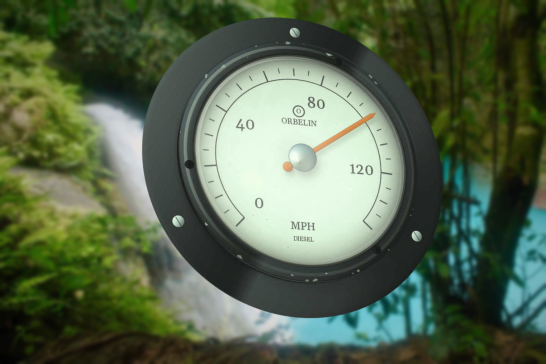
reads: 100
